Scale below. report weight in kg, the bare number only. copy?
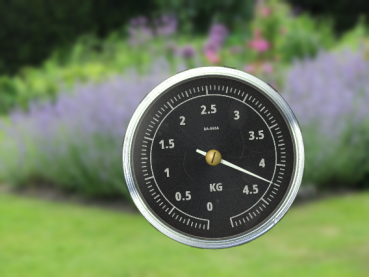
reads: 4.25
